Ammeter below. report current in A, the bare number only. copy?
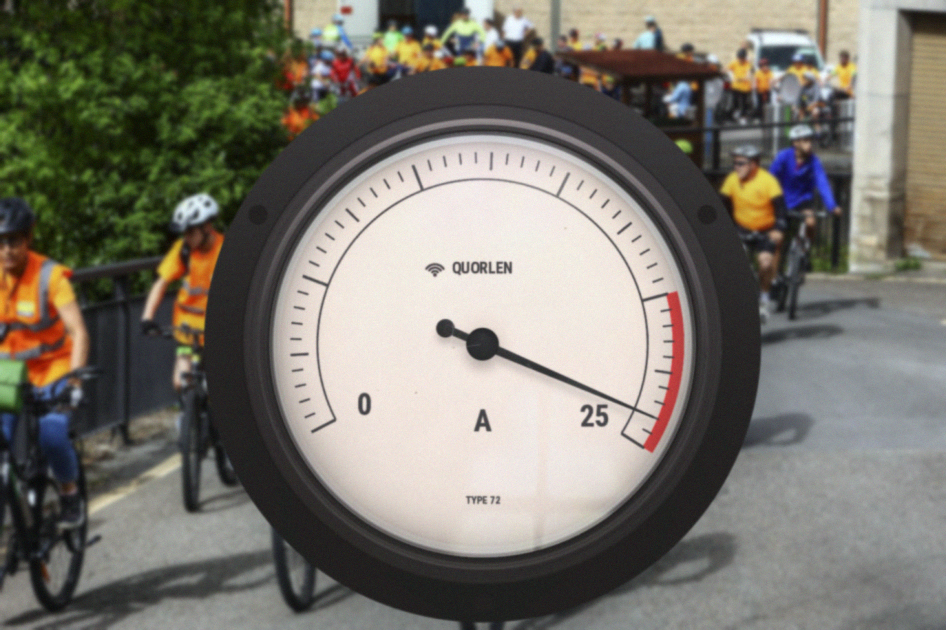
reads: 24
